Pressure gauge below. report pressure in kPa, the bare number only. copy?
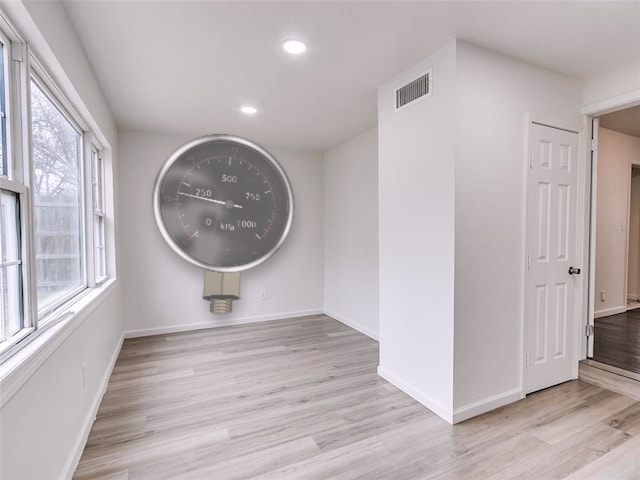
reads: 200
